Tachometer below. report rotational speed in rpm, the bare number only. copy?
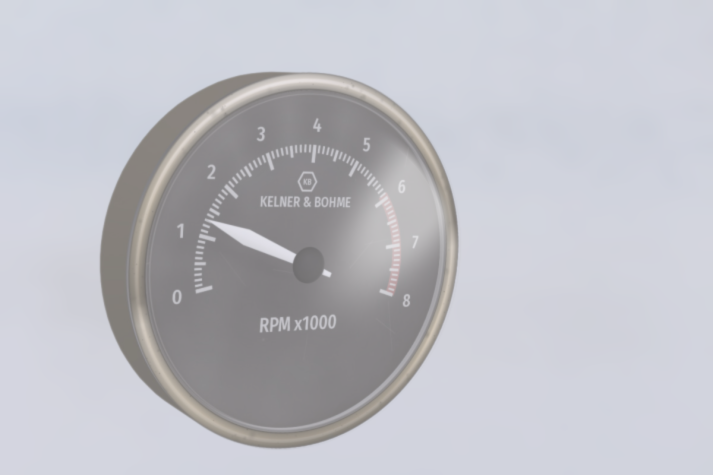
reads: 1300
